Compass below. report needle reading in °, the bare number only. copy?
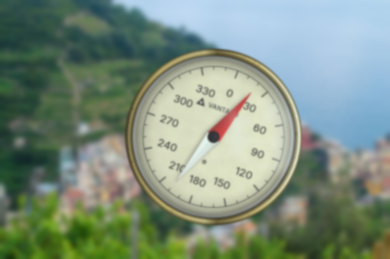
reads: 20
